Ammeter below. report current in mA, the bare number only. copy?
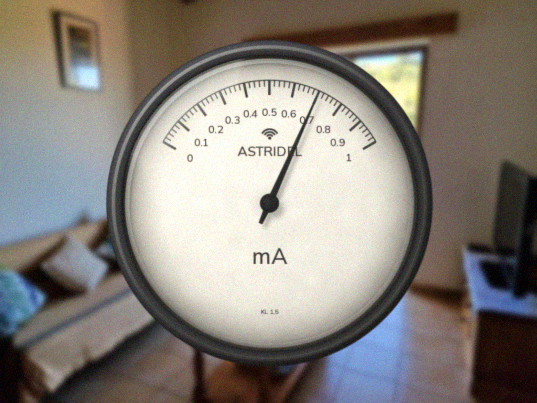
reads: 0.7
